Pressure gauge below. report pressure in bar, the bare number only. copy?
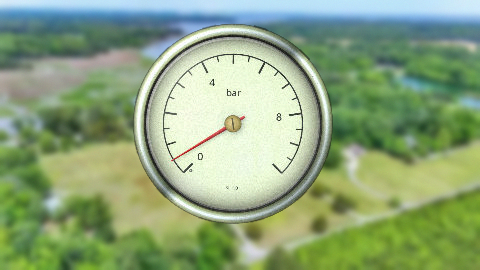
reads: 0.5
